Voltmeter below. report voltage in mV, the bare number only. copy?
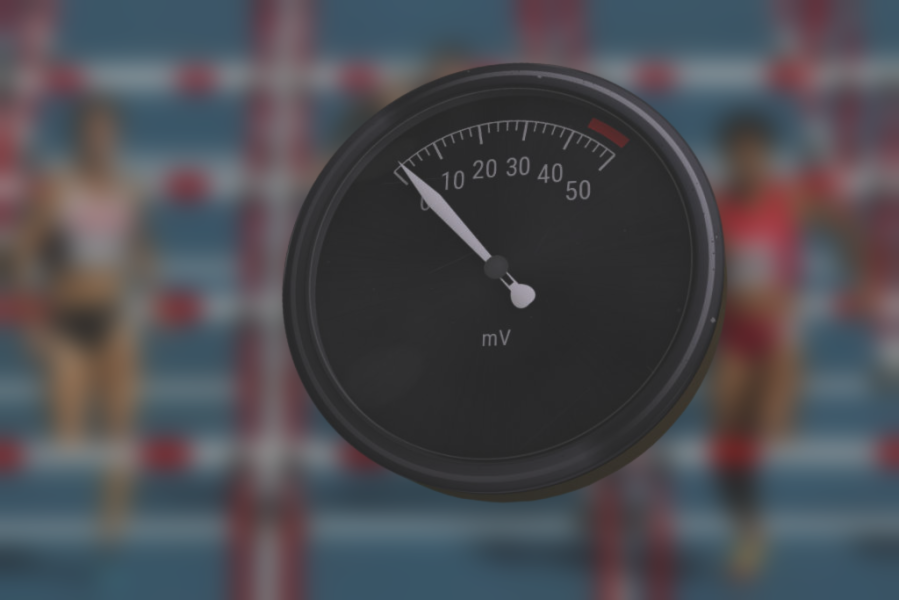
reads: 2
